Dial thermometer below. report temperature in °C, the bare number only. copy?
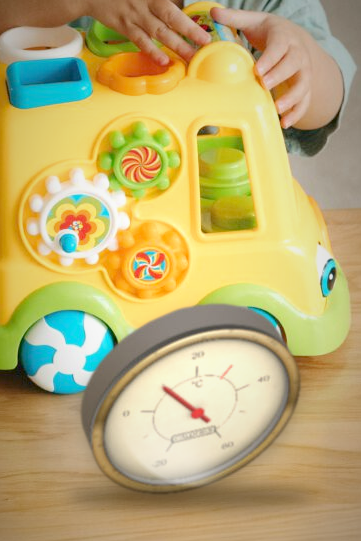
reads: 10
